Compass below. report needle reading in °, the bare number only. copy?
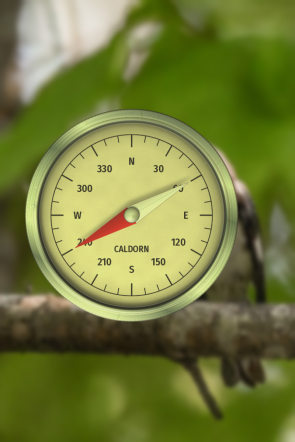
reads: 240
